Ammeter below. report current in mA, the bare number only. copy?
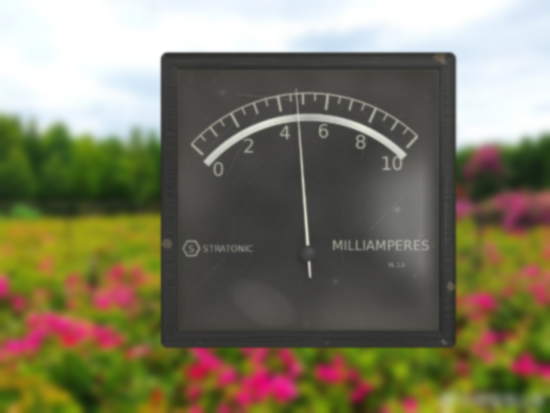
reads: 4.75
